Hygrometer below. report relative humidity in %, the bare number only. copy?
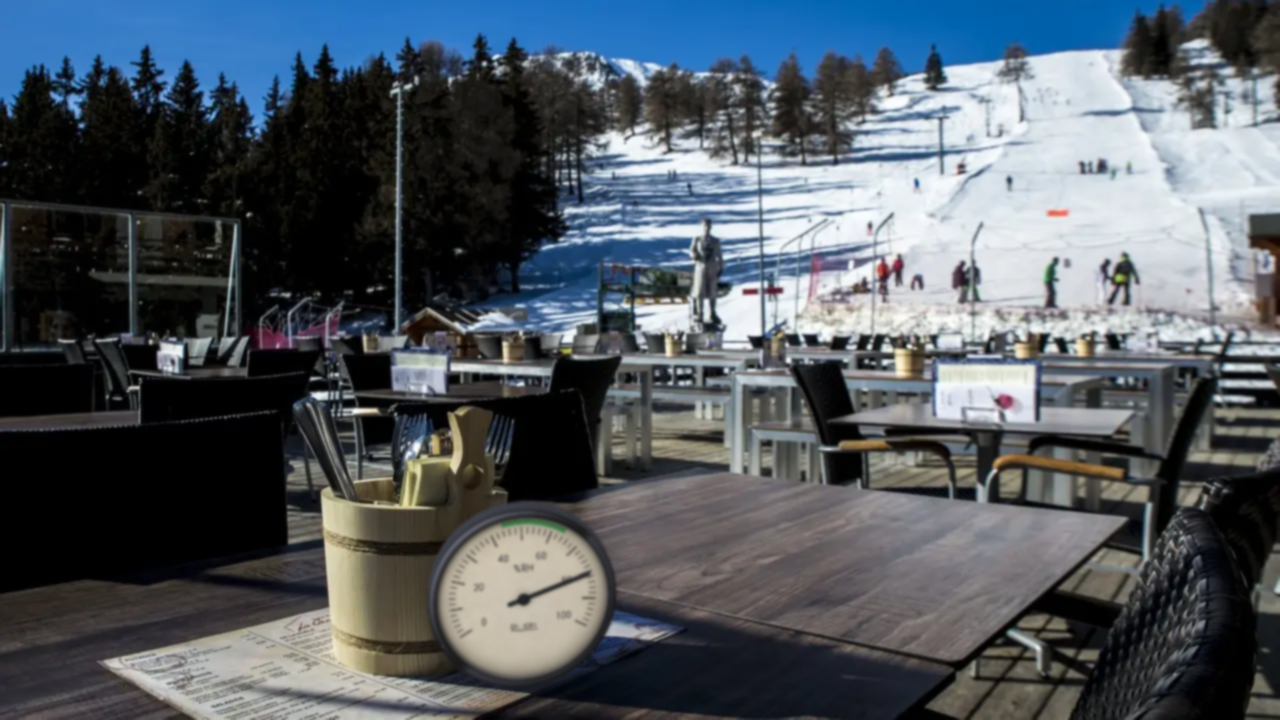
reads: 80
